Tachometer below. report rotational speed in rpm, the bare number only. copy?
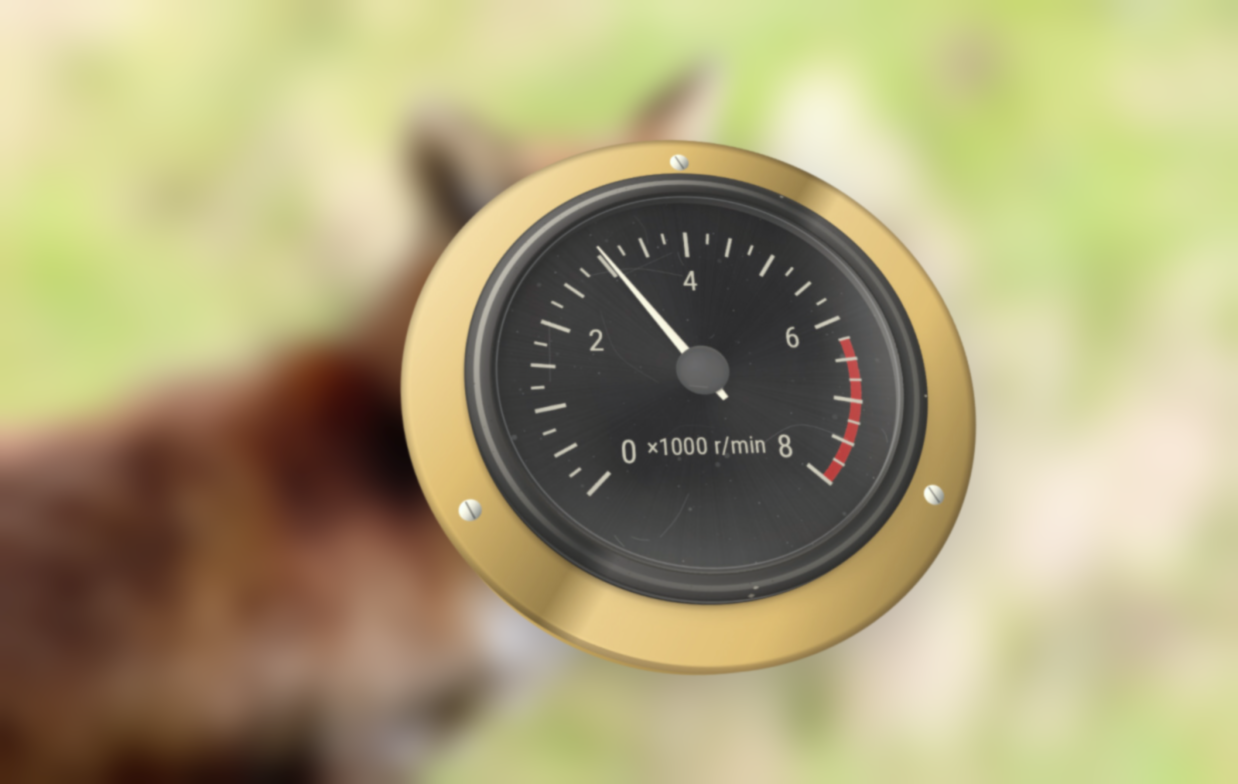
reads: 3000
